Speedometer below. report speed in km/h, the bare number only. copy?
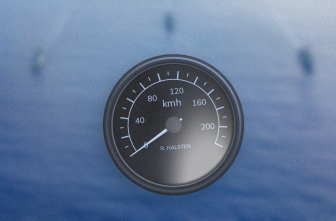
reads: 0
